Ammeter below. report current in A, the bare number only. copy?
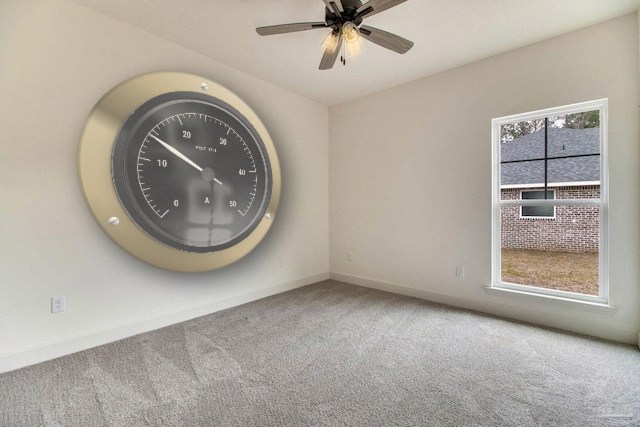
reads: 14
